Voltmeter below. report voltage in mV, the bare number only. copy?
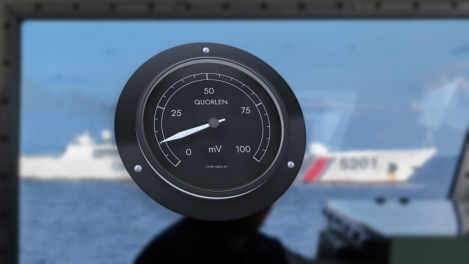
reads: 10
